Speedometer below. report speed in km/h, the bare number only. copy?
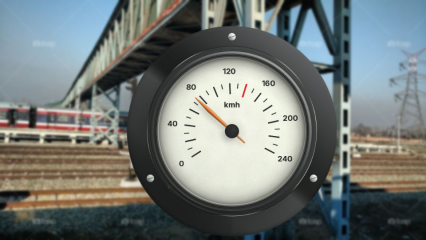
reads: 75
